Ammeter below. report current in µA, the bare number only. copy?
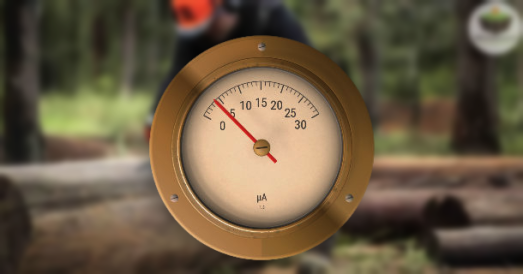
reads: 4
